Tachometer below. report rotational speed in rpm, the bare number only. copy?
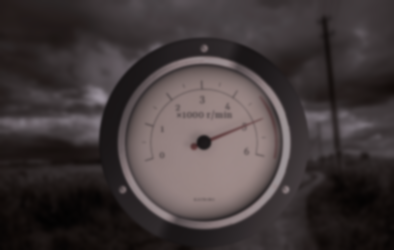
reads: 5000
